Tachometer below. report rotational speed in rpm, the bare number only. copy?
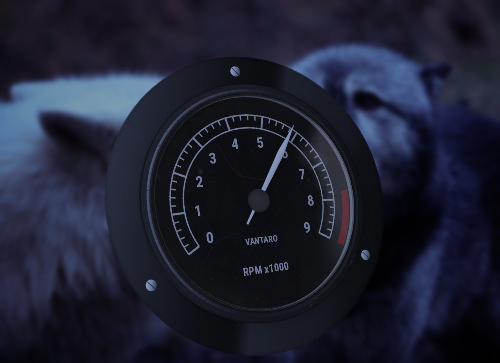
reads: 5800
